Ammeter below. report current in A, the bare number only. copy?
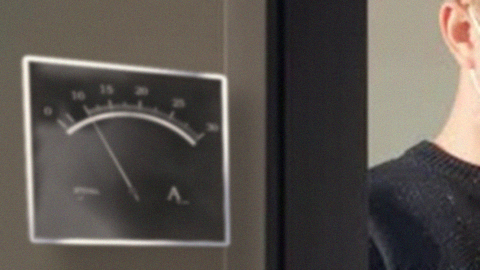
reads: 10
